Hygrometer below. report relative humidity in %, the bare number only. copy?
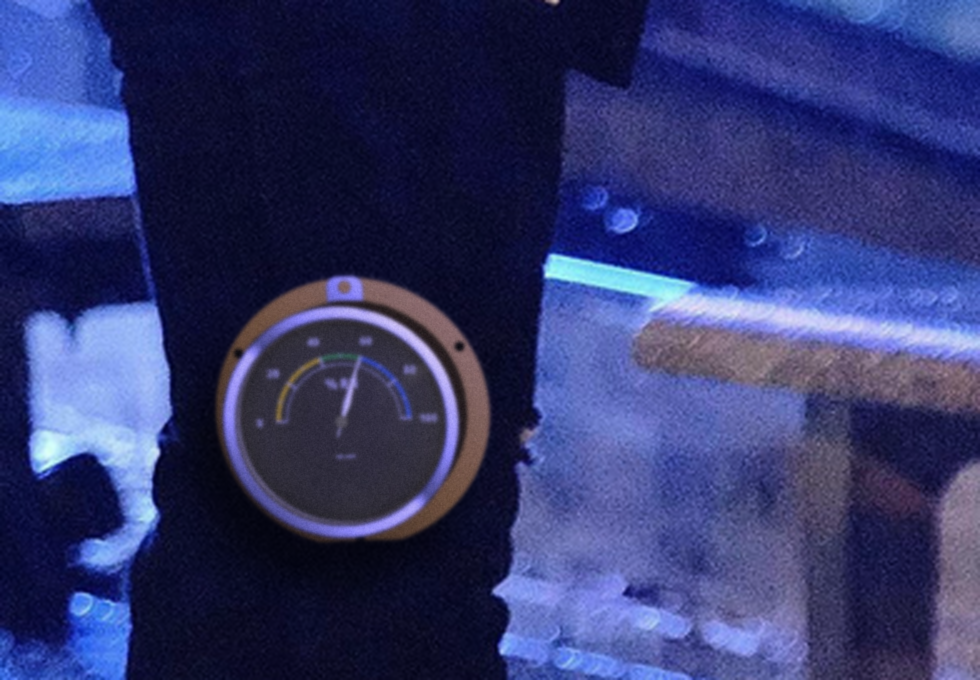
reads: 60
